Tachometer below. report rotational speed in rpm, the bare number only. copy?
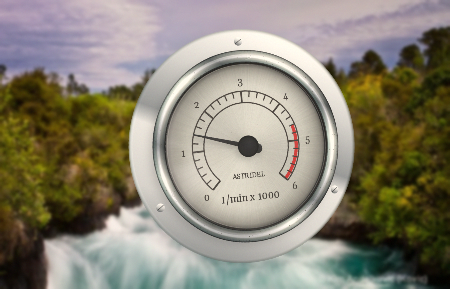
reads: 1400
